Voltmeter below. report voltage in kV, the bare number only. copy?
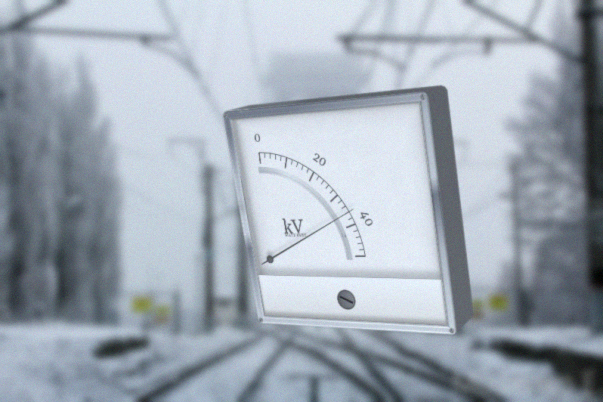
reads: 36
